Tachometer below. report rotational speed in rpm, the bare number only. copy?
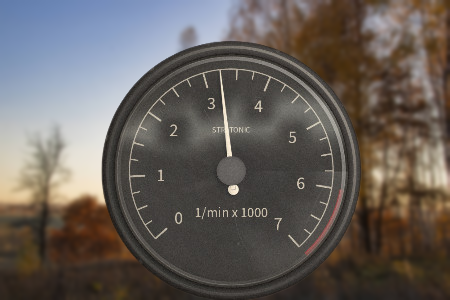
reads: 3250
